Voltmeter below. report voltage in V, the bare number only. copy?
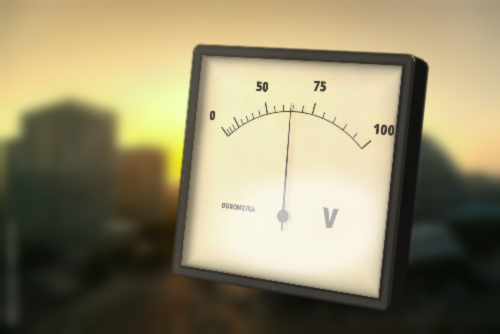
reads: 65
